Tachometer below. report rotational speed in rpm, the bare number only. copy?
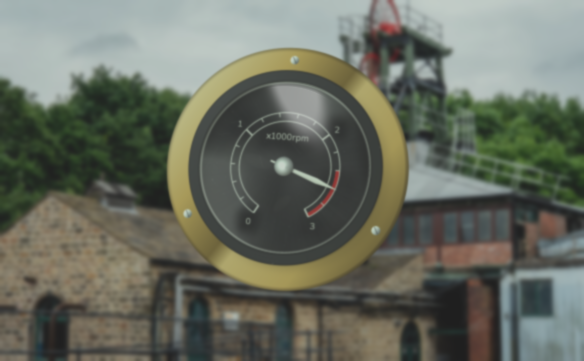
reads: 2600
